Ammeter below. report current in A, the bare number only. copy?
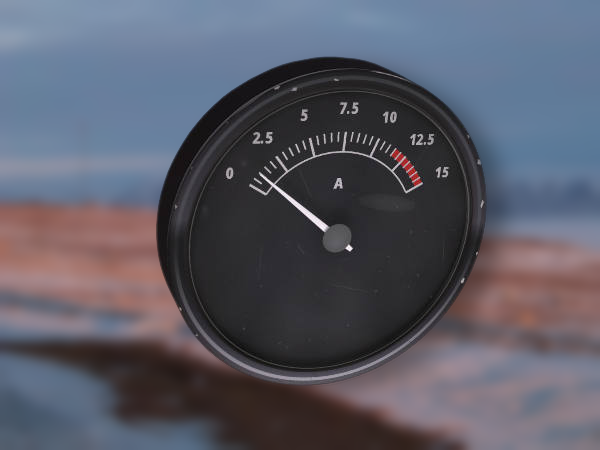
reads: 1
